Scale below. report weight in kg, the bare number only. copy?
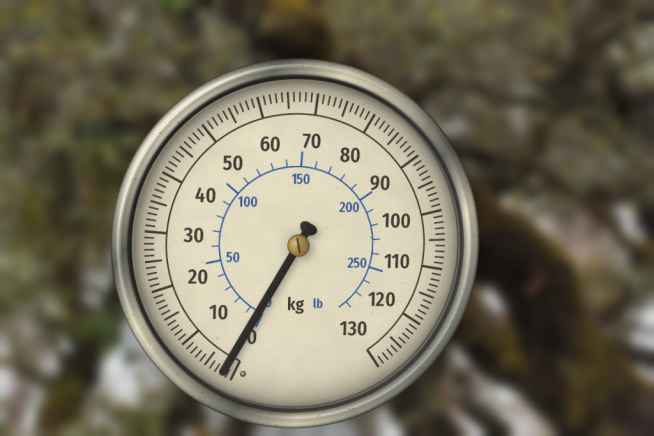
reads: 2
